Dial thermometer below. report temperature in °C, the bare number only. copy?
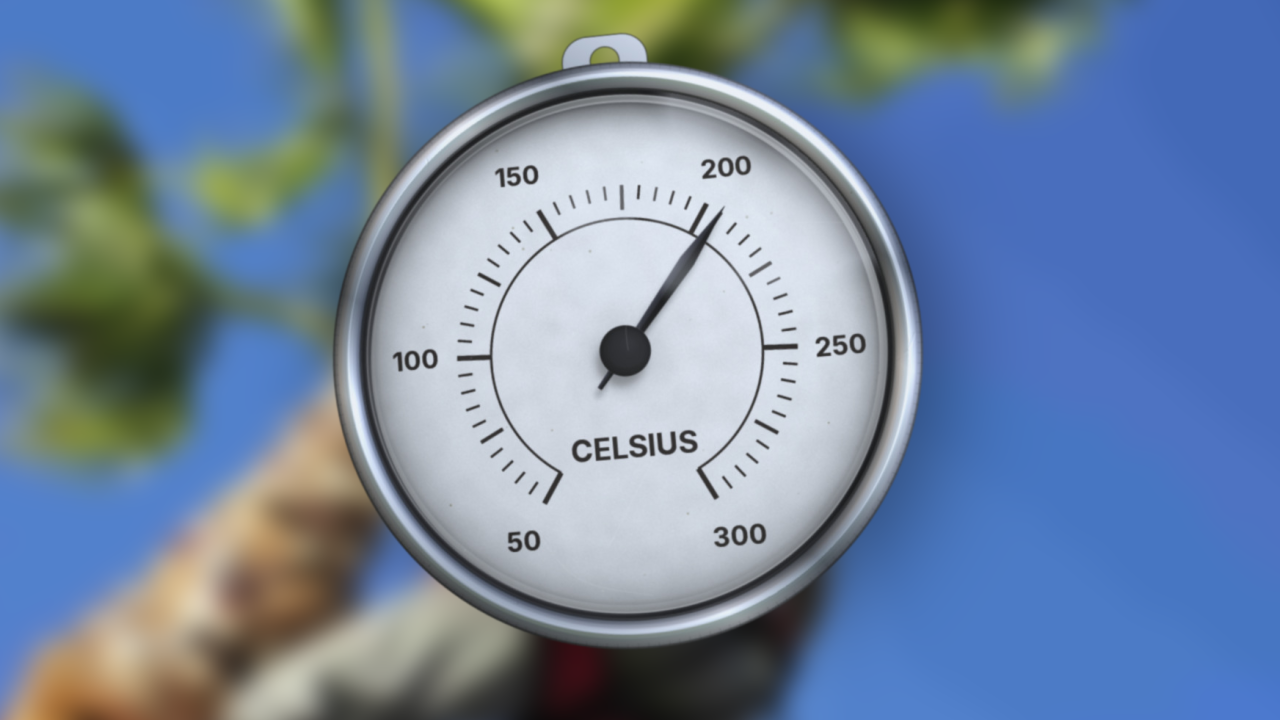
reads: 205
